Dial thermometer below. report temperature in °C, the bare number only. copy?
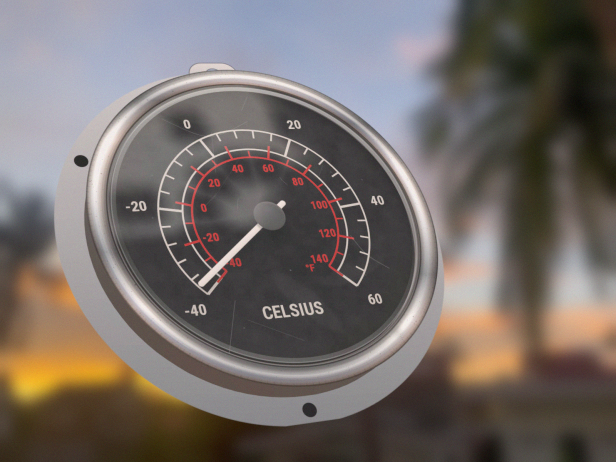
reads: -38
